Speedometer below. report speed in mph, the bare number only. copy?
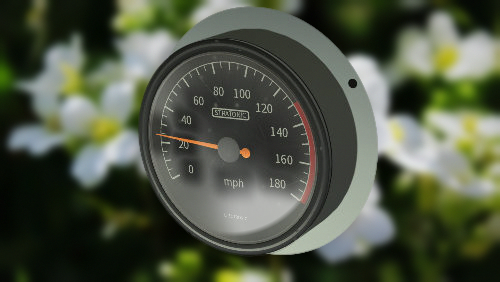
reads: 25
